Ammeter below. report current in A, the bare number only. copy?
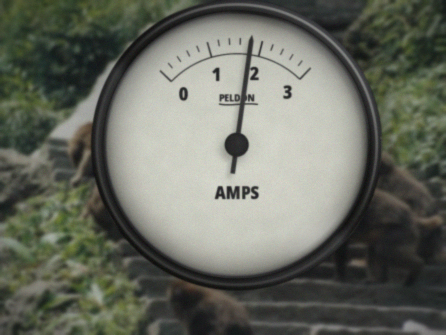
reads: 1.8
